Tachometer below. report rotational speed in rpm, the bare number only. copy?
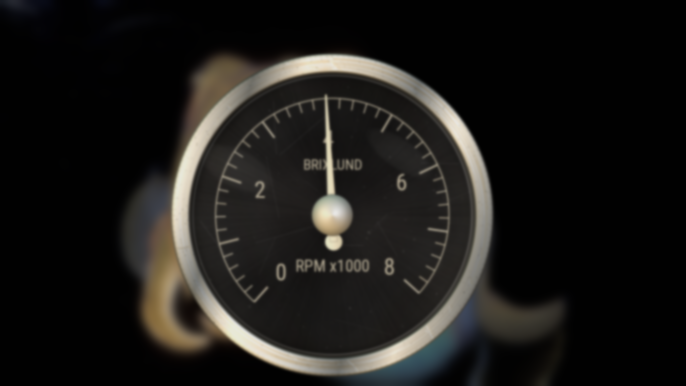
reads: 4000
